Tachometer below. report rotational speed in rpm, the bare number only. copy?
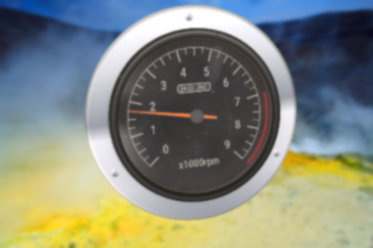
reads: 1750
